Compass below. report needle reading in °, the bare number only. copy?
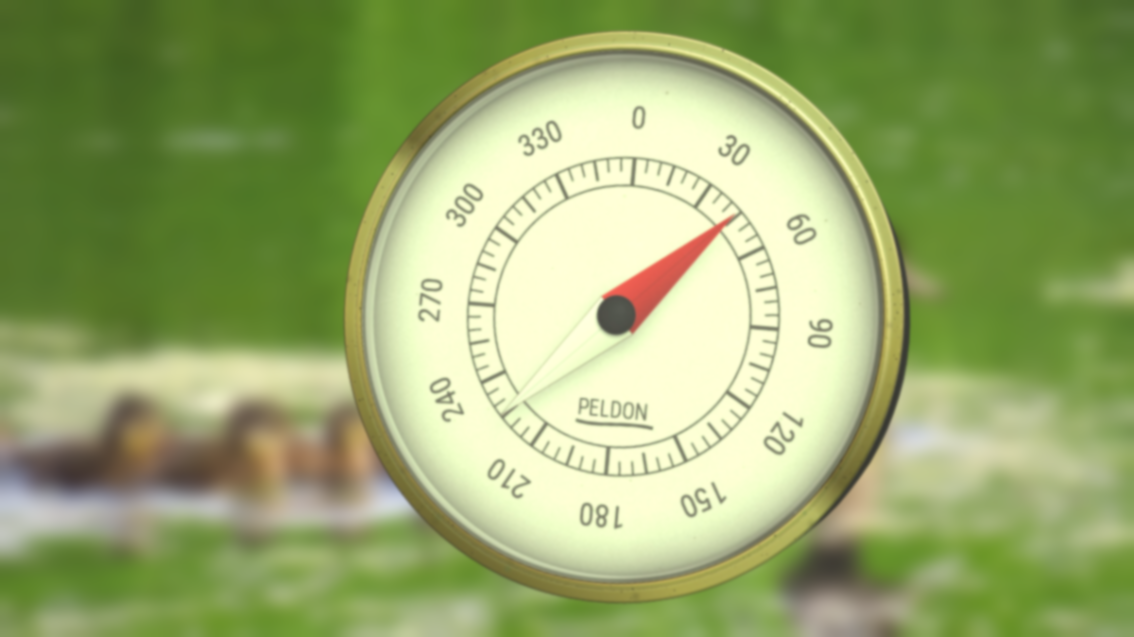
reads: 45
